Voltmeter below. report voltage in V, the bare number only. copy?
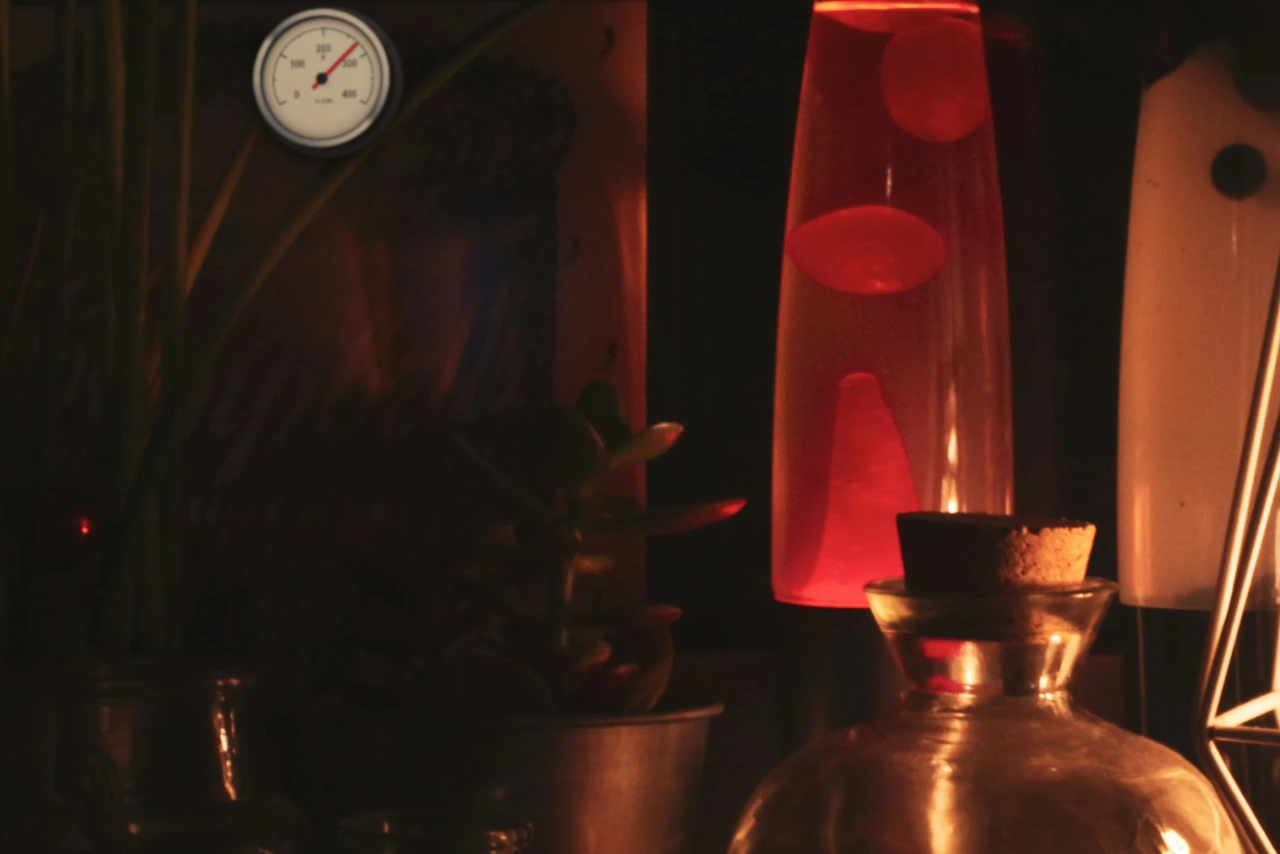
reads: 275
